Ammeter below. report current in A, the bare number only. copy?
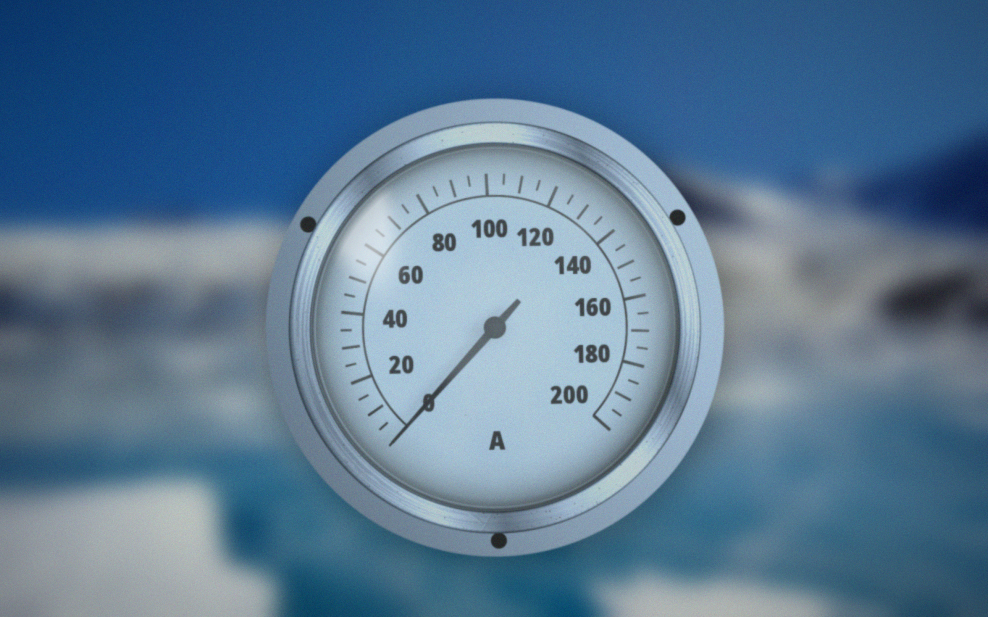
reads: 0
